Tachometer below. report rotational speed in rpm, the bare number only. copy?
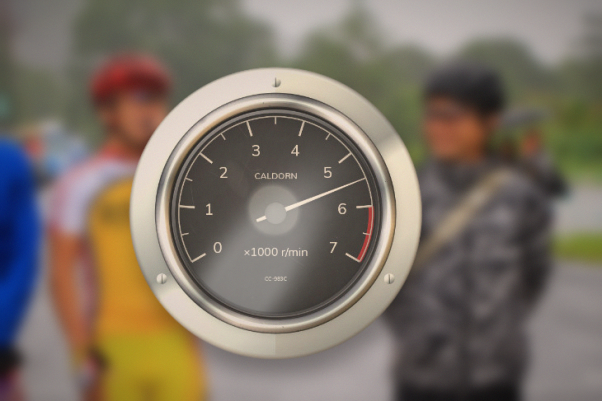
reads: 5500
